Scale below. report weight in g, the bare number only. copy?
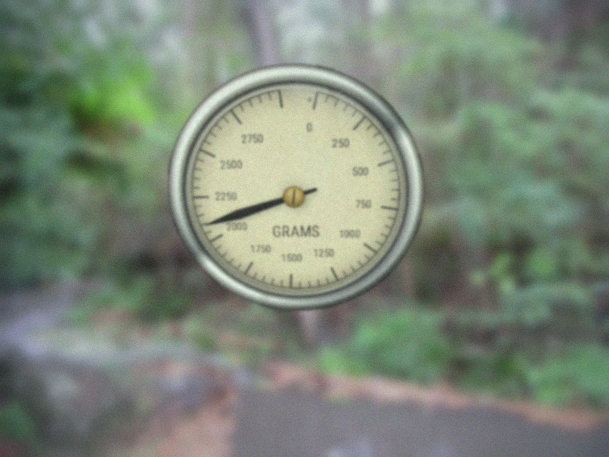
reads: 2100
